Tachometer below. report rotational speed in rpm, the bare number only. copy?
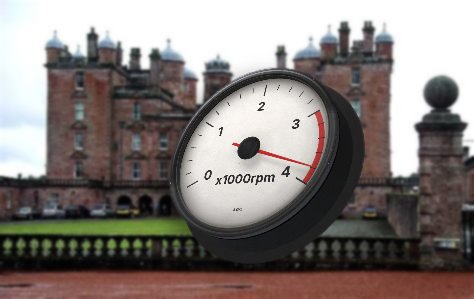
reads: 3800
